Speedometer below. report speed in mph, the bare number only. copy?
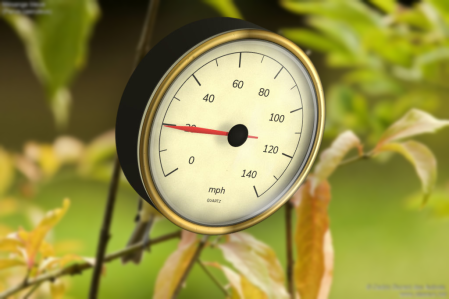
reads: 20
